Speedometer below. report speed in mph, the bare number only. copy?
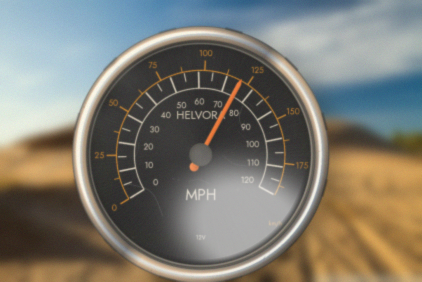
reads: 75
